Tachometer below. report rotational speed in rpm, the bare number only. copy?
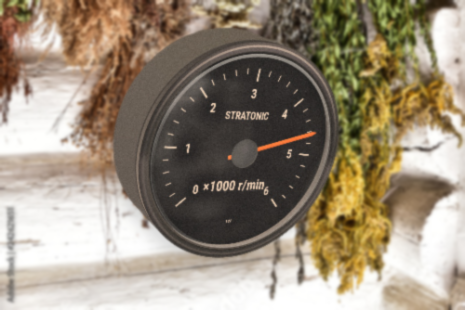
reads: 4600
